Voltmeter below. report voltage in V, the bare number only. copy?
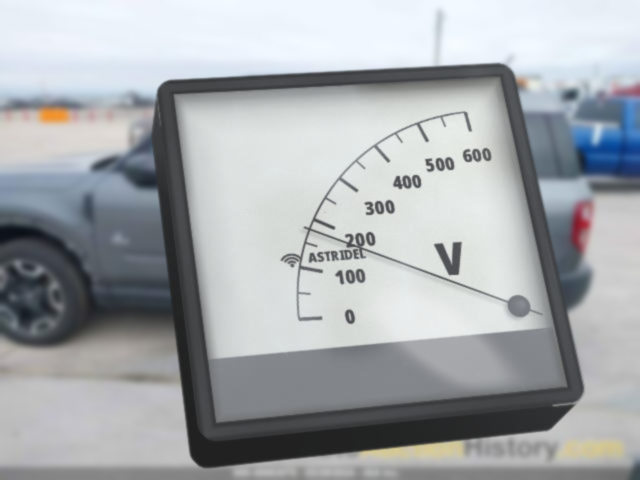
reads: 175
